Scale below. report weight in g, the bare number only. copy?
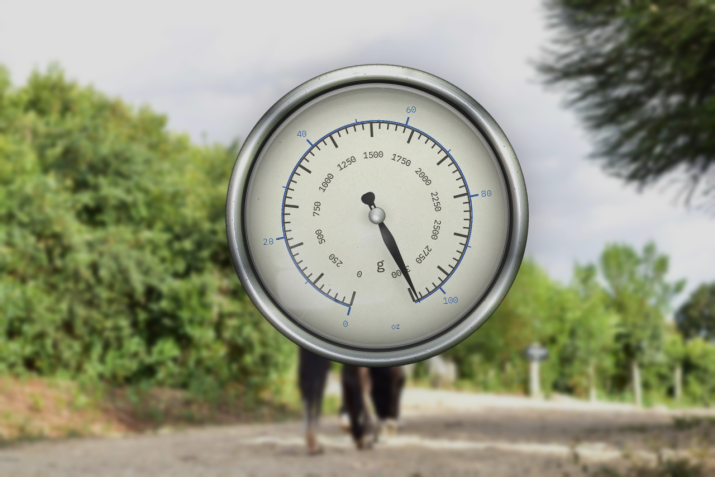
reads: 2975
